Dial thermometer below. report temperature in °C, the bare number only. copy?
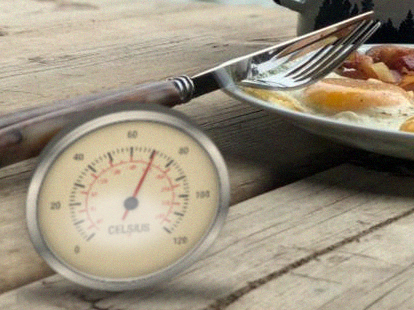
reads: 70
